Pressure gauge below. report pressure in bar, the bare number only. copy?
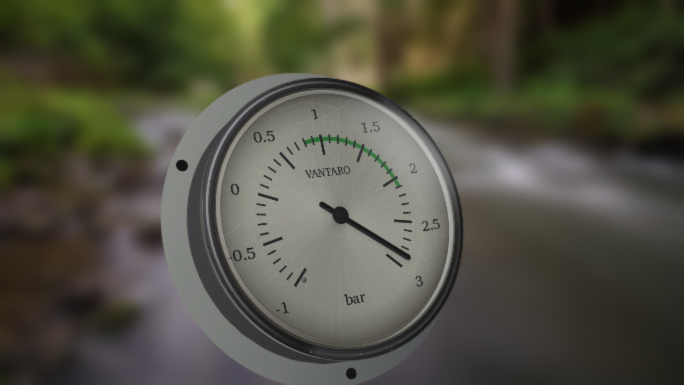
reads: 2.9
